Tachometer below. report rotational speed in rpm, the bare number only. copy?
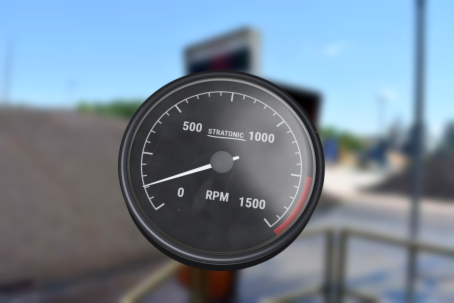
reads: 100
